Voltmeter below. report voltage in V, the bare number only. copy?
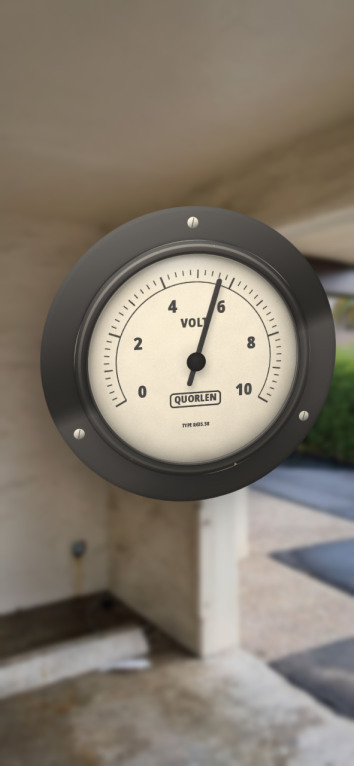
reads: 5.6
